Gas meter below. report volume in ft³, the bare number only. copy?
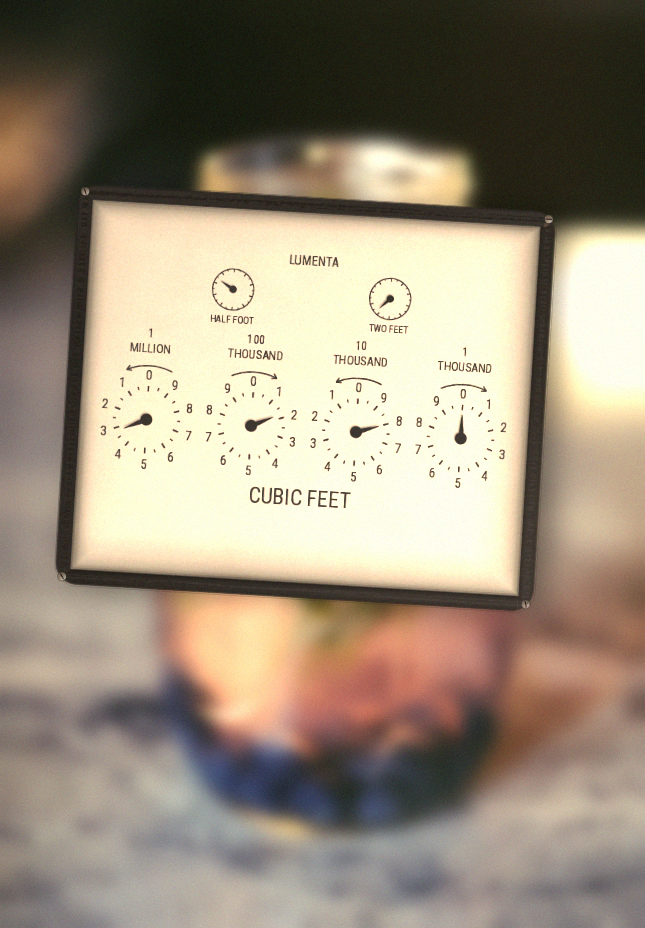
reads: 318000
